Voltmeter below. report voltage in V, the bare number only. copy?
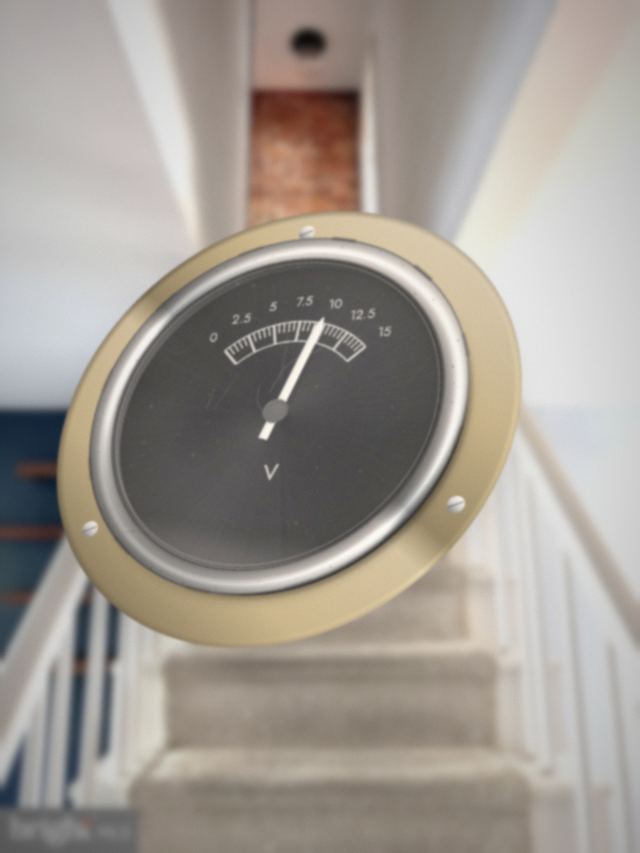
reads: 10
